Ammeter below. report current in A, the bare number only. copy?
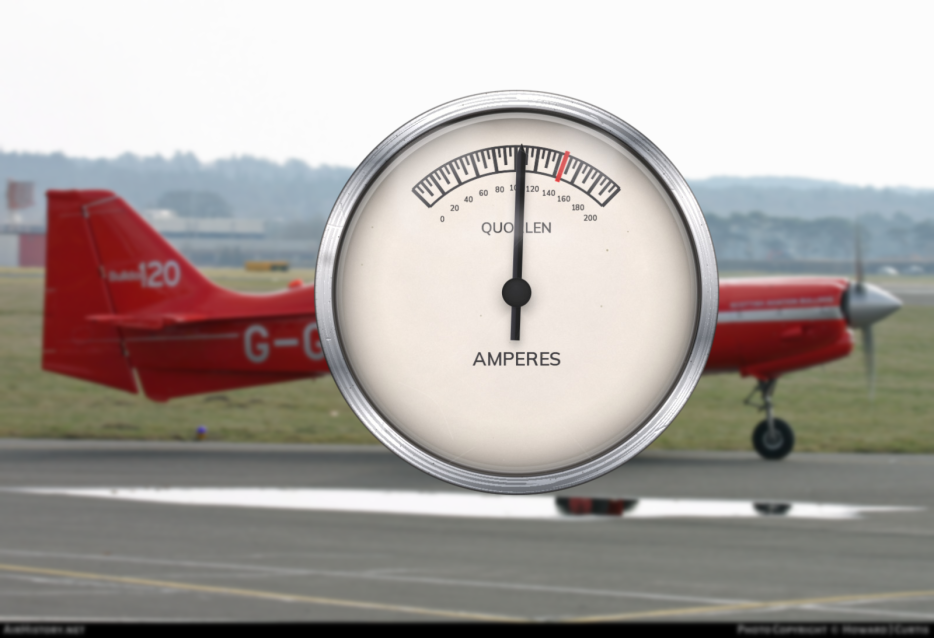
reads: 105
